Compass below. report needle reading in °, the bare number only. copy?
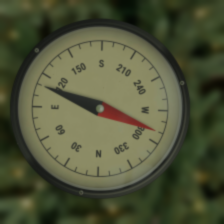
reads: 290
